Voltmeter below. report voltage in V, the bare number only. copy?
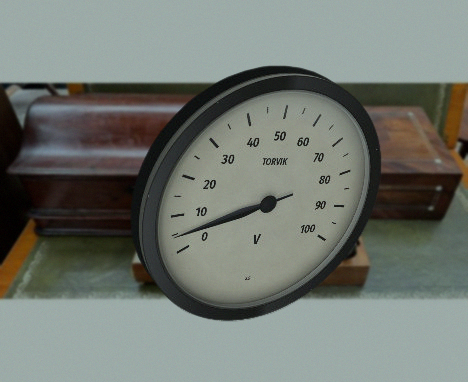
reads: 5
